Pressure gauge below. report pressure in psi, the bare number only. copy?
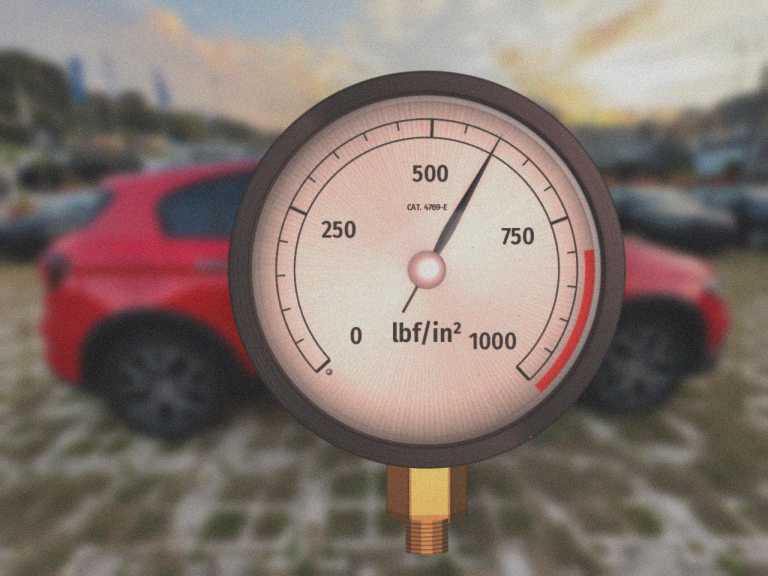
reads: 600
